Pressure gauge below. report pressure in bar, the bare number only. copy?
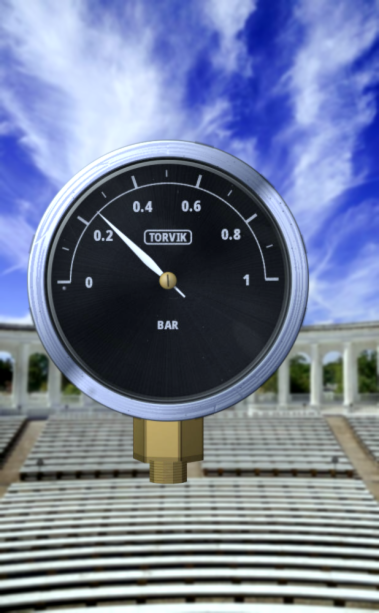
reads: 0.25
